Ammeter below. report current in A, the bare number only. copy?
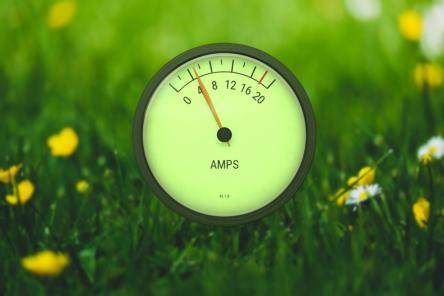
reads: 5
